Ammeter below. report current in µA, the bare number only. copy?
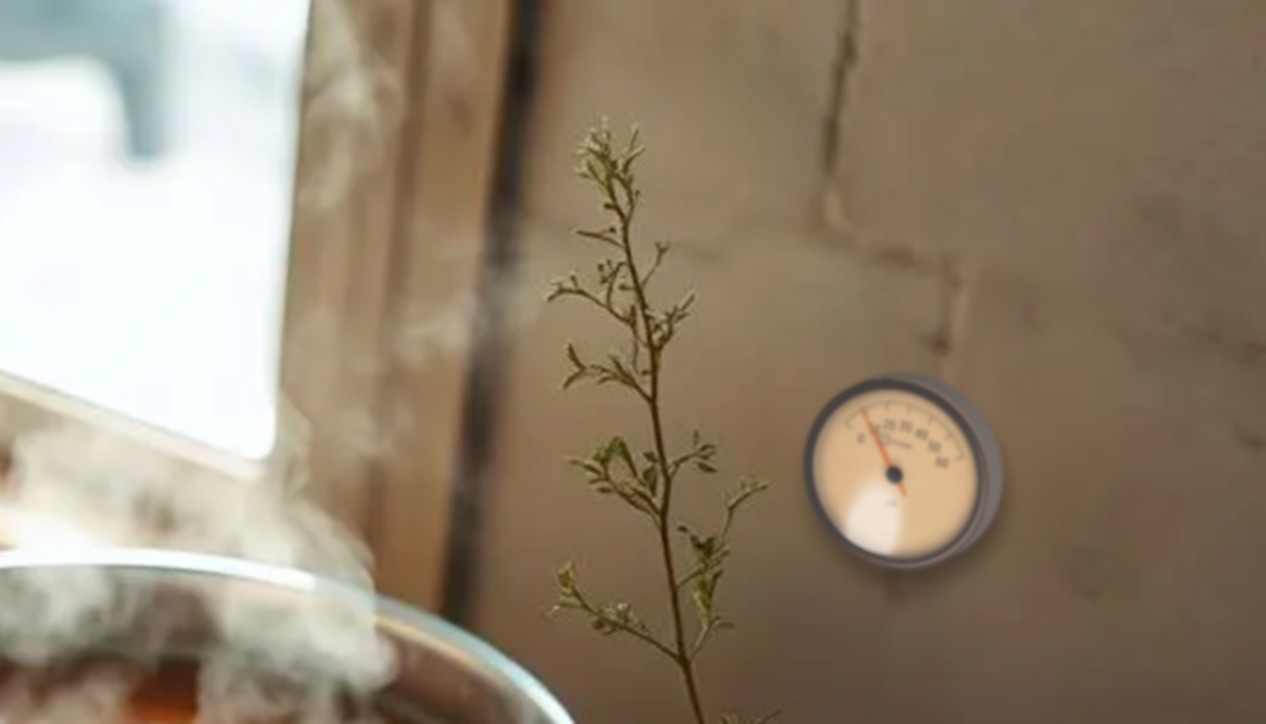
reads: 10
